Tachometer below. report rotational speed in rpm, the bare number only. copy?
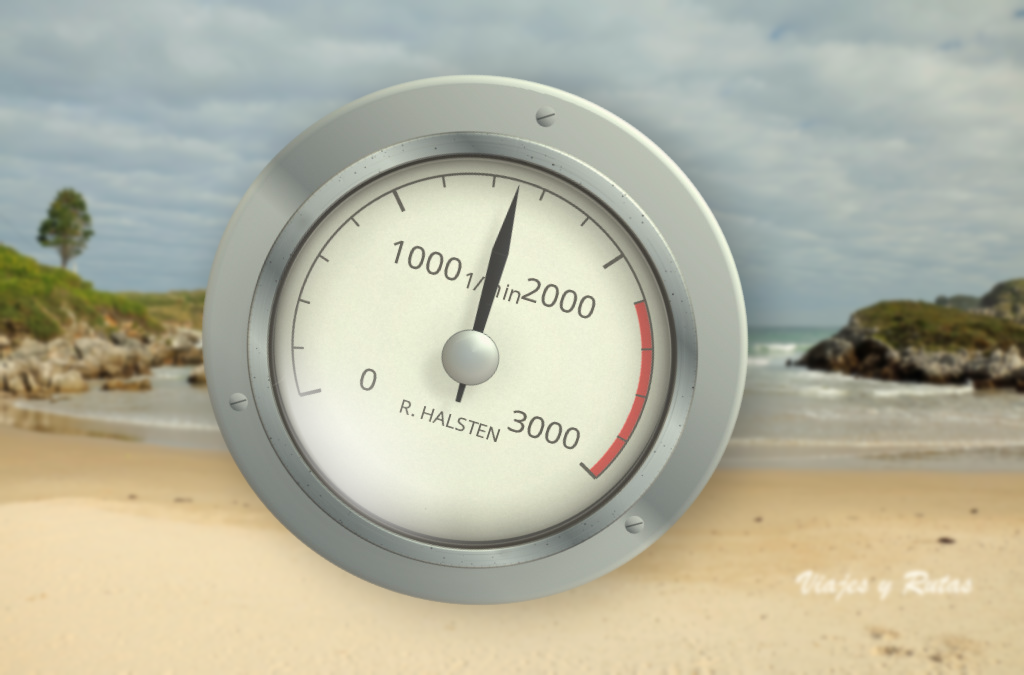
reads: 1500
